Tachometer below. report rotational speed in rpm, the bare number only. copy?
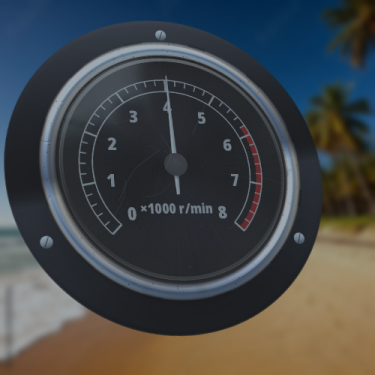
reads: 4000
